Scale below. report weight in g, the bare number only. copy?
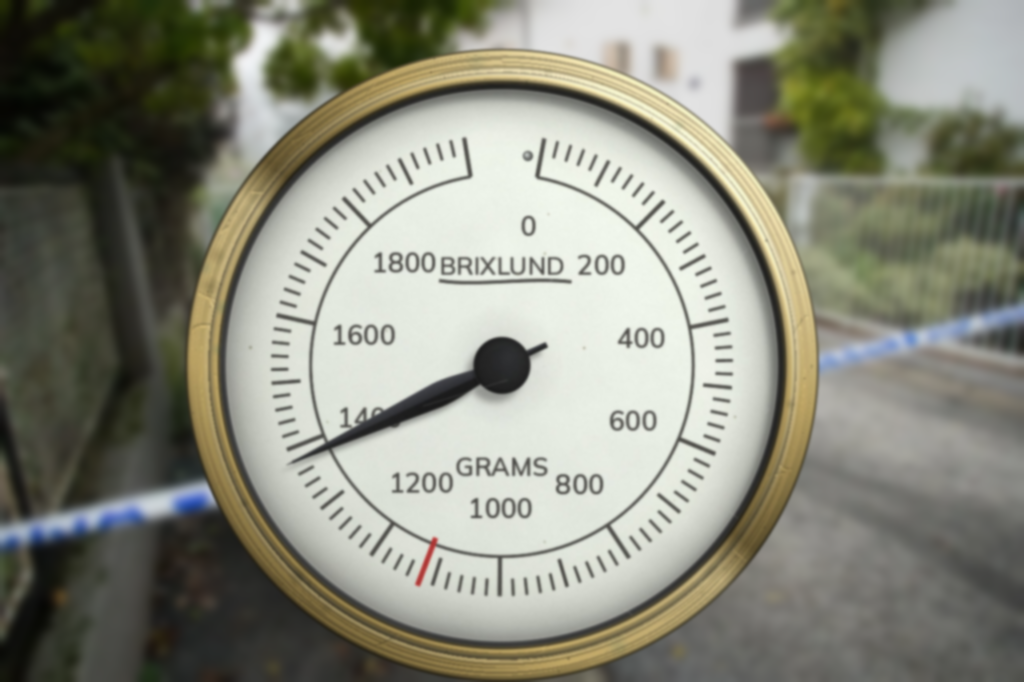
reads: 1380
